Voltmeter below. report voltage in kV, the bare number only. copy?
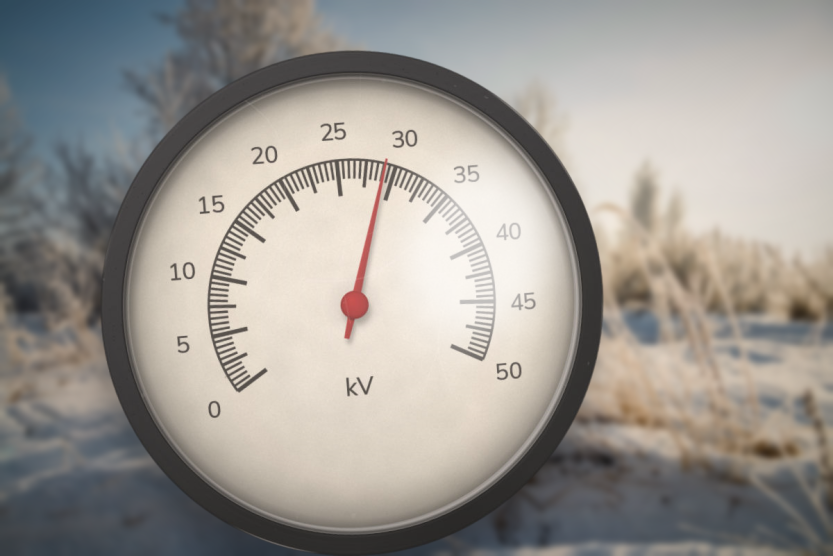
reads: 29
